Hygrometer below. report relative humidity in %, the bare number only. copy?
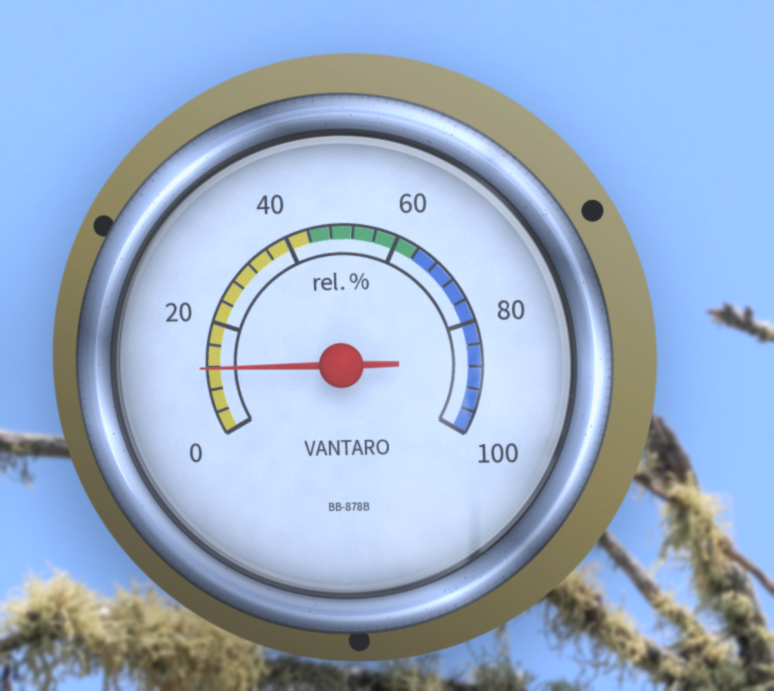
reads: 12
